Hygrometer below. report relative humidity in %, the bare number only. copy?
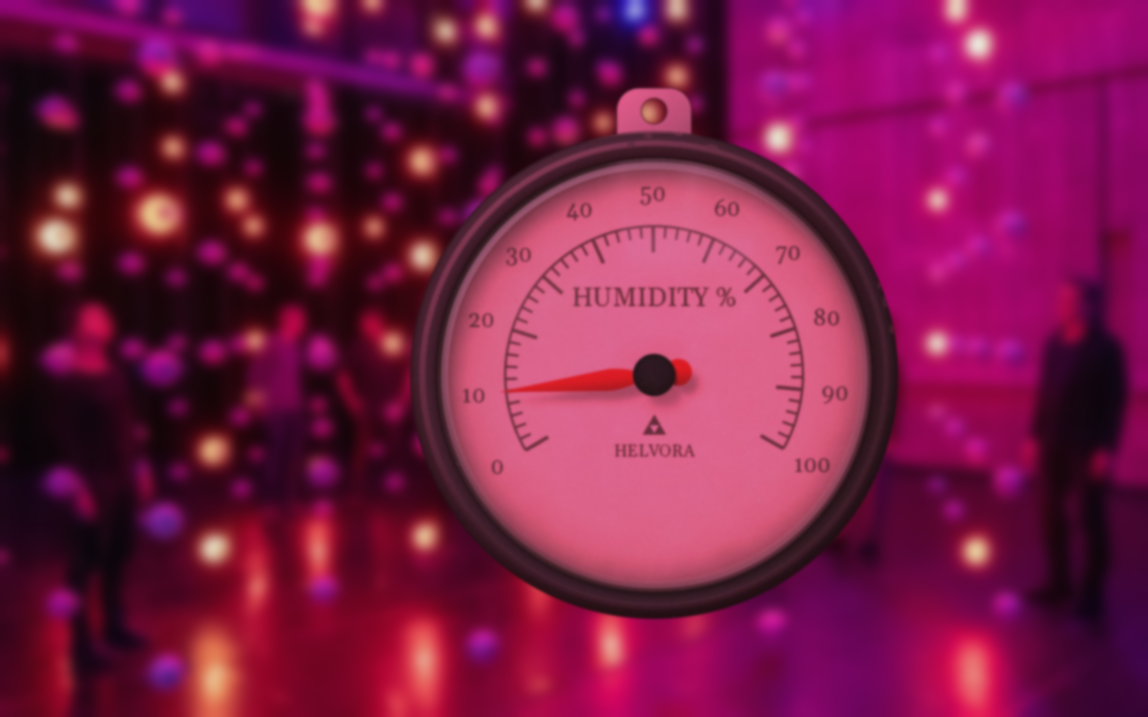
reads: 10
